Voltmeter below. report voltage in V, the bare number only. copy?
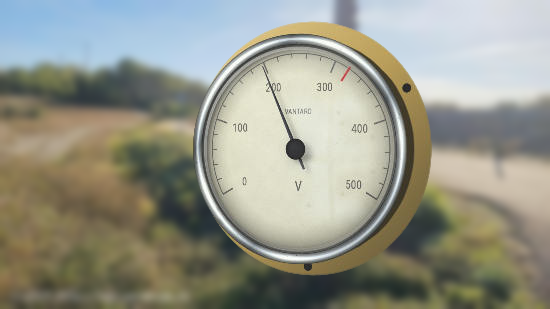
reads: 200
